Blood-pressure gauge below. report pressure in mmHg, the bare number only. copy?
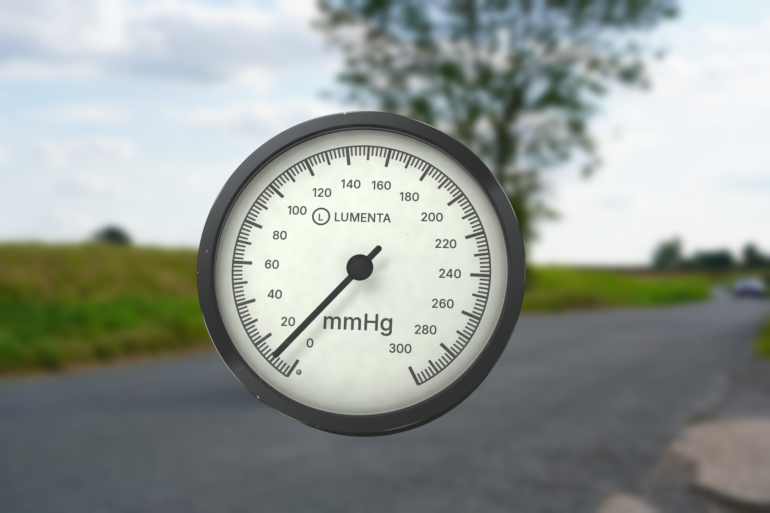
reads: 10
